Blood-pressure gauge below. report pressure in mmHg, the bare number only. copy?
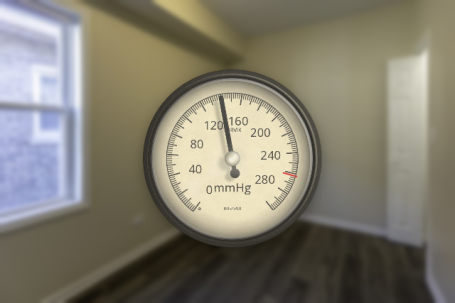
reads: 140
